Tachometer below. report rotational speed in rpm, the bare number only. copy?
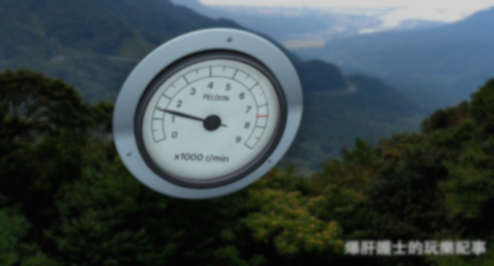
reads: 1500
